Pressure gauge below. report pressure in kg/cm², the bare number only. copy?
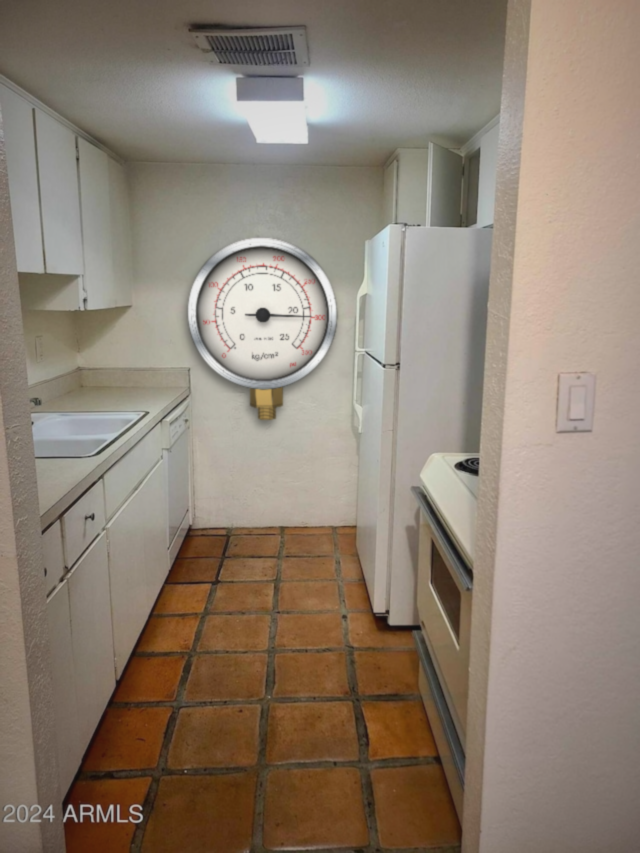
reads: 21
